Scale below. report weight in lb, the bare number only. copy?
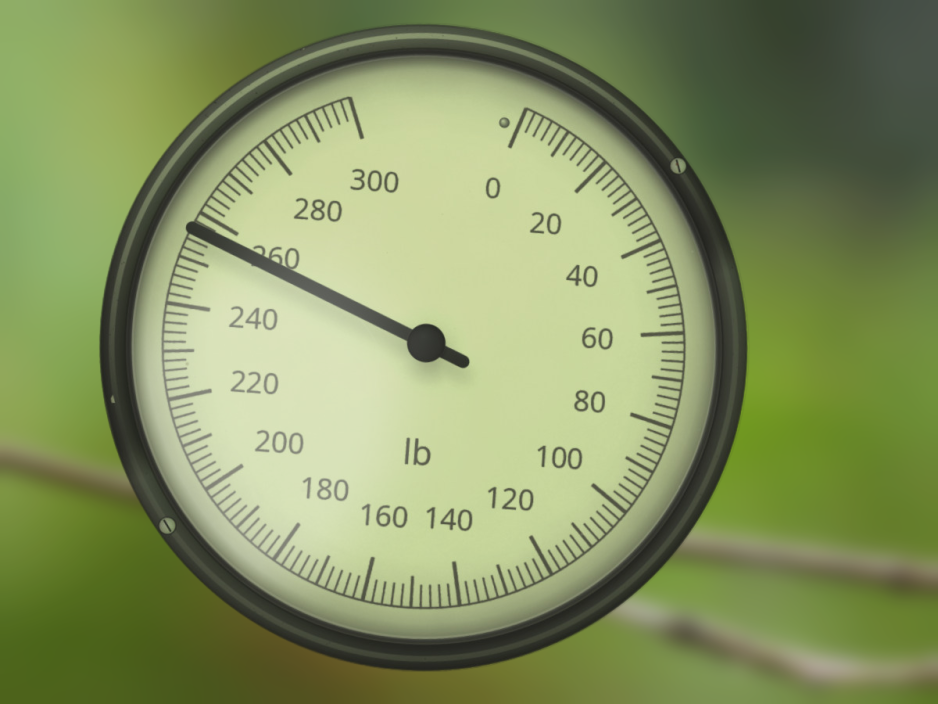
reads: 256
